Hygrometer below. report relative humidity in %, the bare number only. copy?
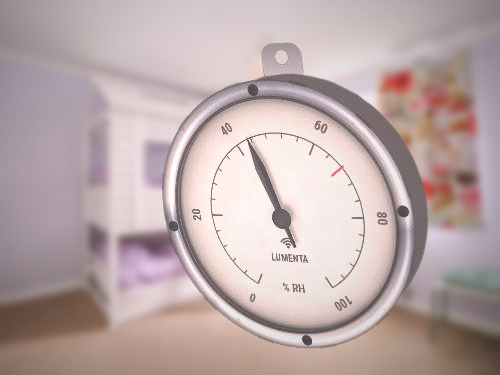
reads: 44
